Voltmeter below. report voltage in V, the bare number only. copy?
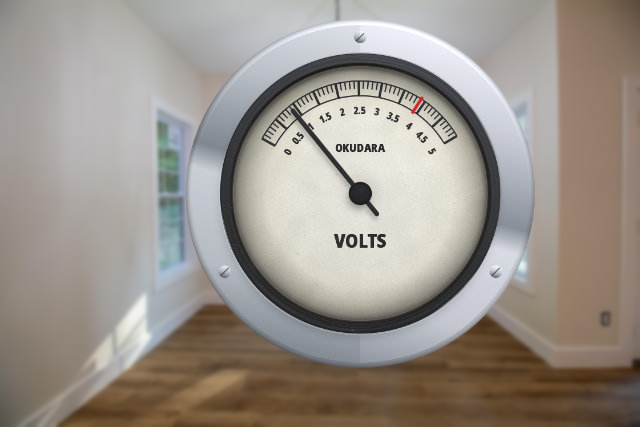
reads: 0.9
